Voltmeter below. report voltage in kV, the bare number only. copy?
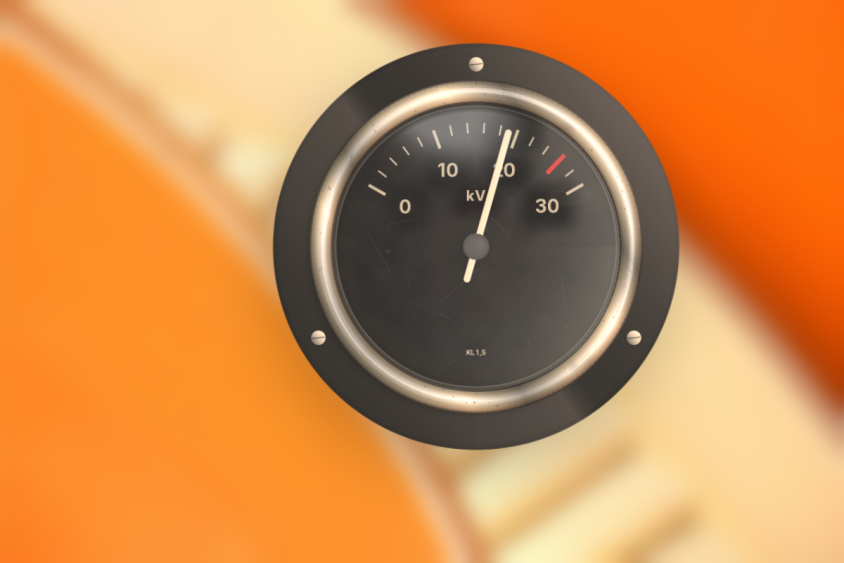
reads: 19
